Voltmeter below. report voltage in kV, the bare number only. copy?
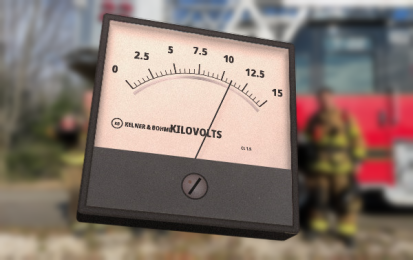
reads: 11
